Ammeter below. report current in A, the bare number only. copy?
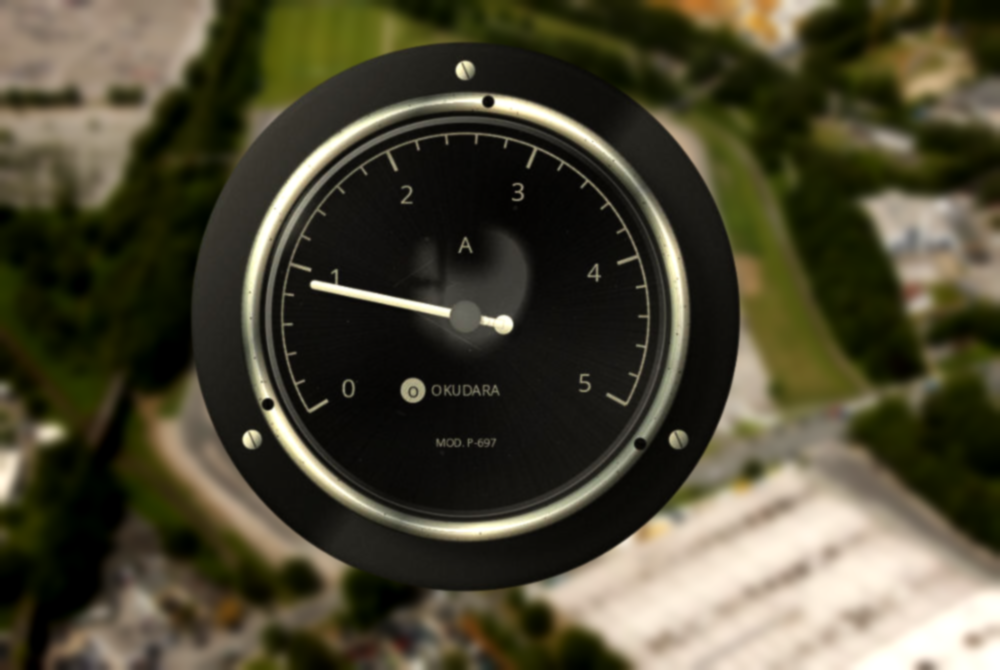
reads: 0.9
